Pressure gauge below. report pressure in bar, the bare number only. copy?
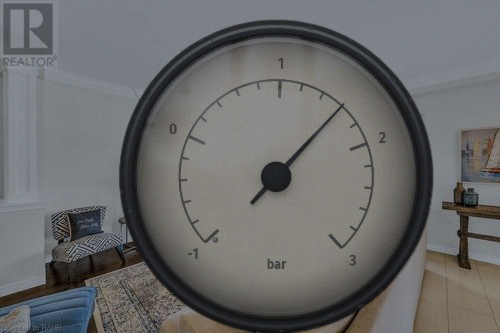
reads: 1.6
